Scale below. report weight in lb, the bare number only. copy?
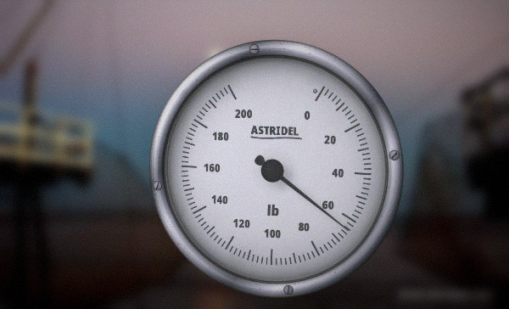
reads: 64
